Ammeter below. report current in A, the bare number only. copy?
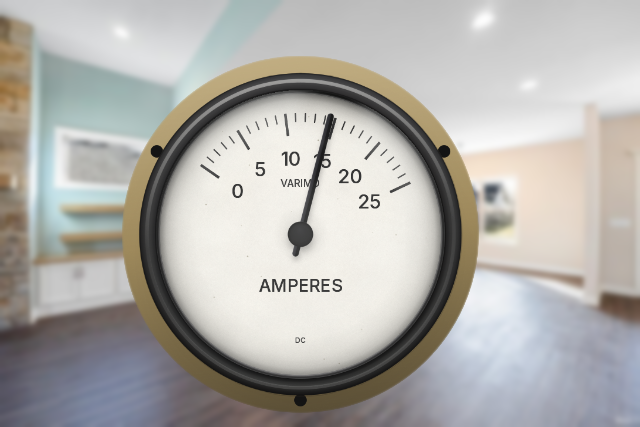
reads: 14.5
